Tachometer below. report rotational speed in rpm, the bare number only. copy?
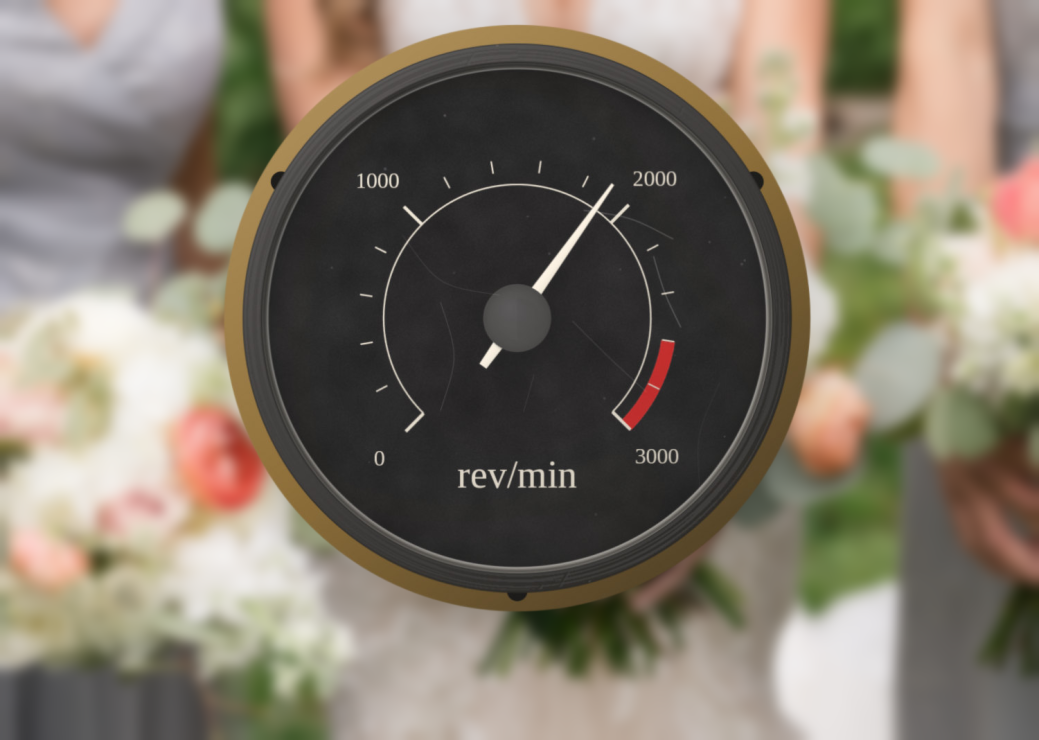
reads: 1900
